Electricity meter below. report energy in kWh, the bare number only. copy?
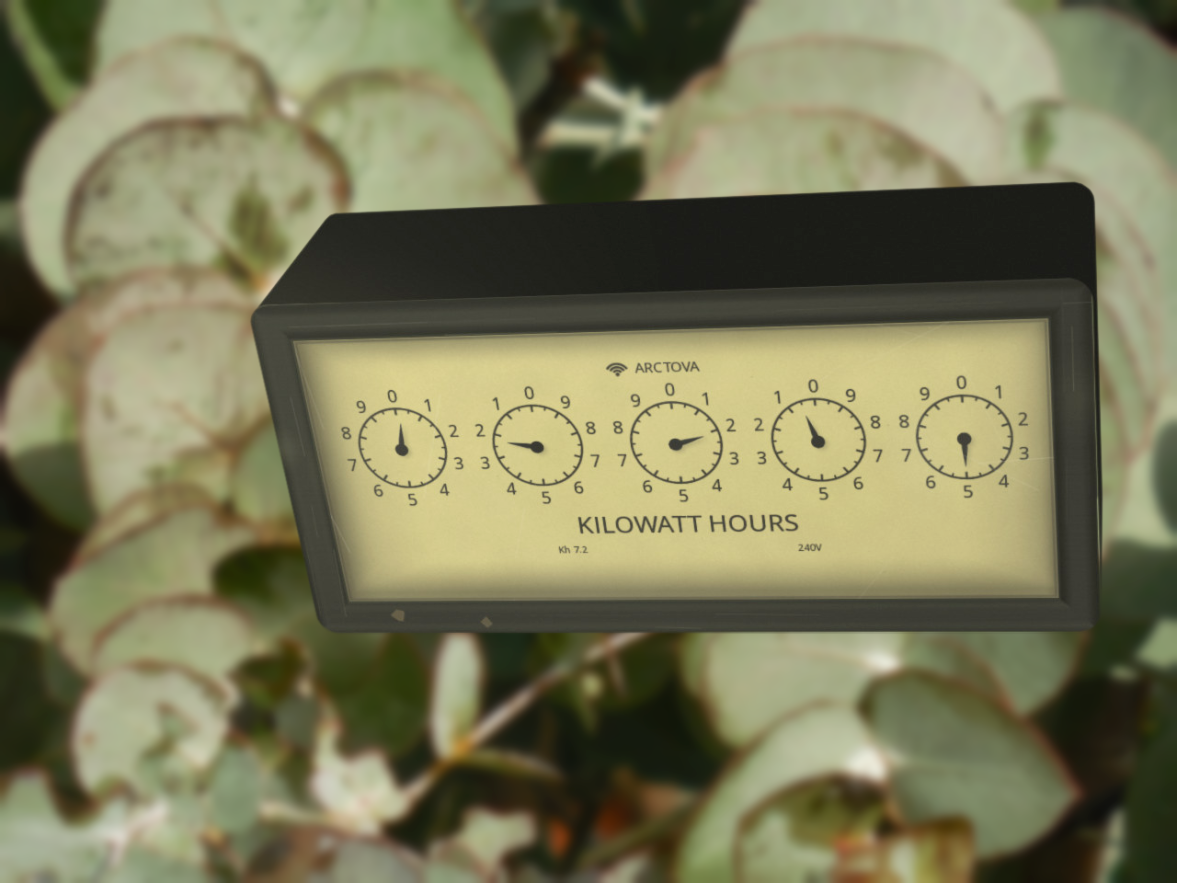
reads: 2205
